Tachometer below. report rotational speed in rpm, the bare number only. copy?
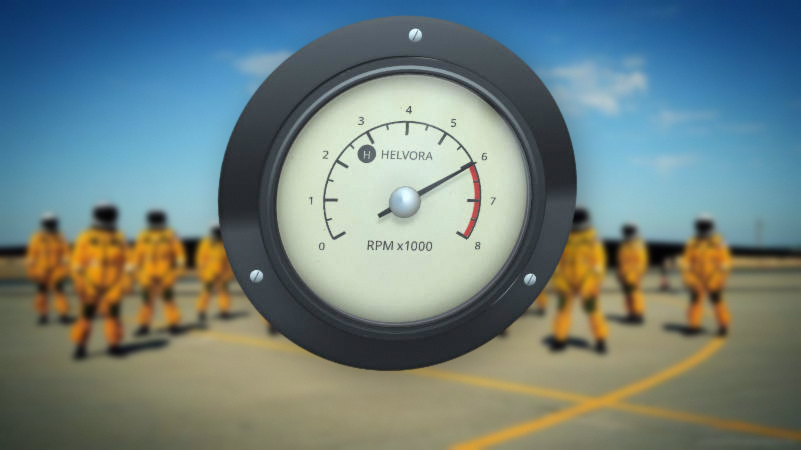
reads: 6000
